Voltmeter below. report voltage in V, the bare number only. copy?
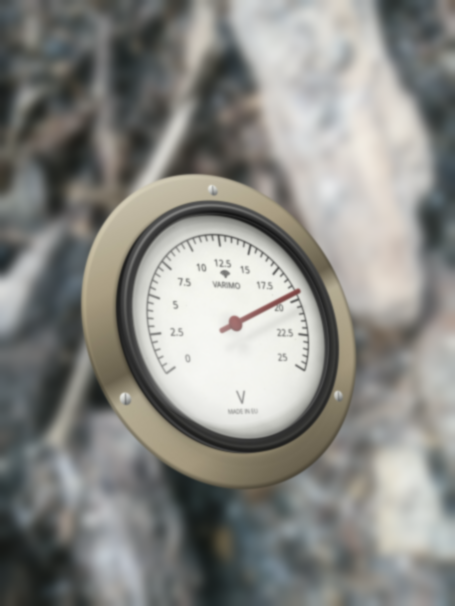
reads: 19.5
